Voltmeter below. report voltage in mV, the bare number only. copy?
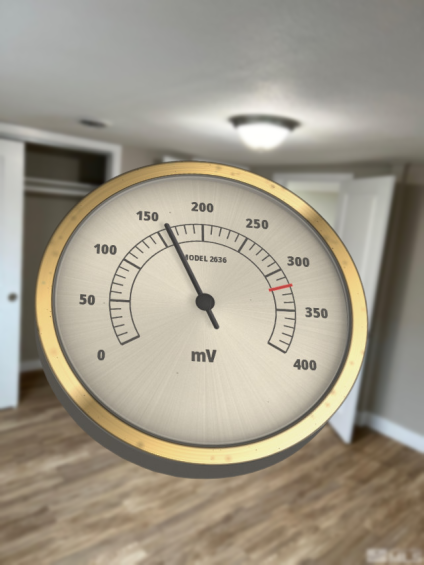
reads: 160
